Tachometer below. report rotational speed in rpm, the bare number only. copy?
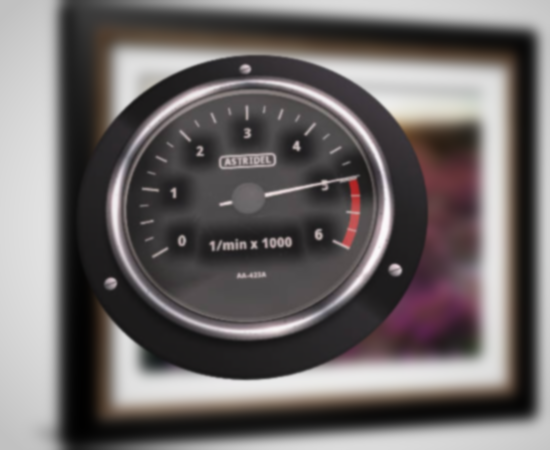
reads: 5000
